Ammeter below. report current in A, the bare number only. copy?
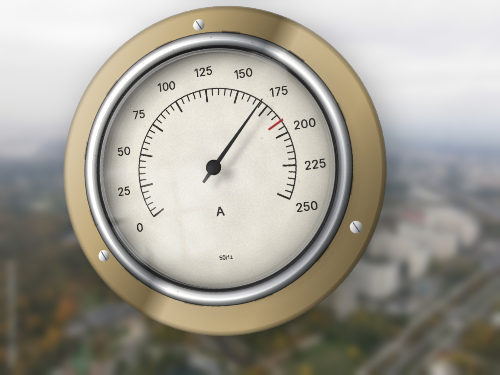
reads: 170
